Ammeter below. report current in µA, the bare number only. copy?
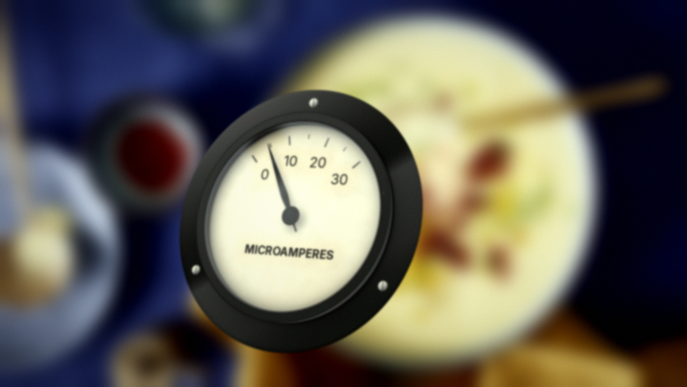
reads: 5
